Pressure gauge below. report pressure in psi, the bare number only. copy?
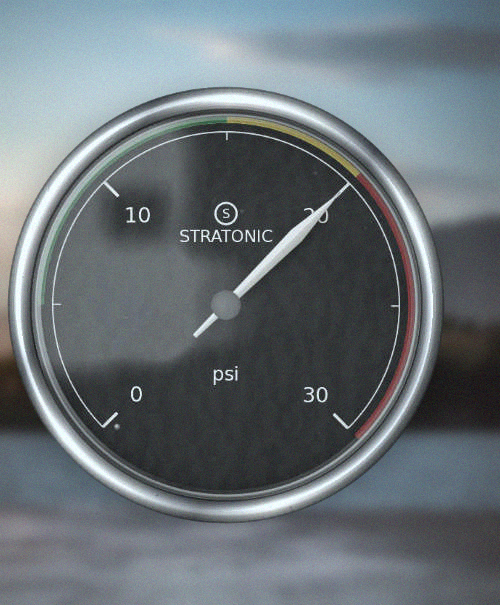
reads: 20
